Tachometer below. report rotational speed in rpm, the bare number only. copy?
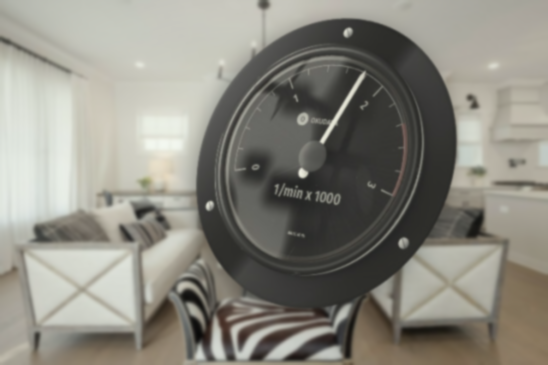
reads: 1800
